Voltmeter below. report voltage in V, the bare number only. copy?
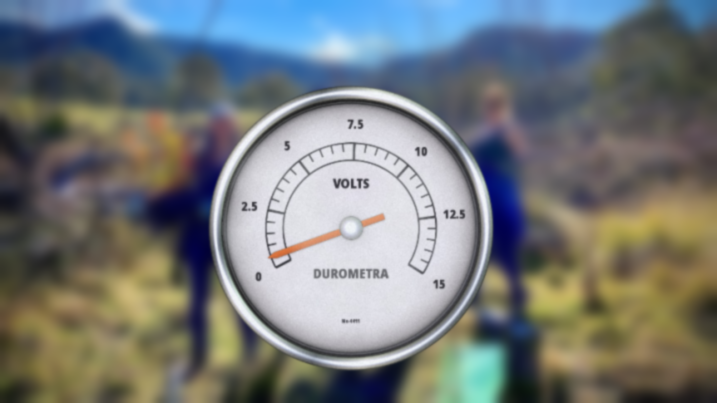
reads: 0.5
